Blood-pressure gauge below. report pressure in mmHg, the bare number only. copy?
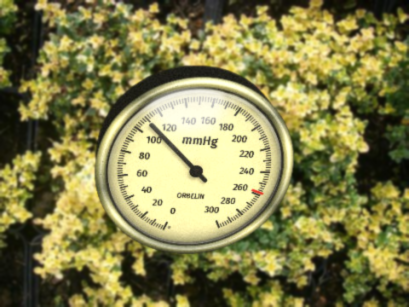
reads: 110
